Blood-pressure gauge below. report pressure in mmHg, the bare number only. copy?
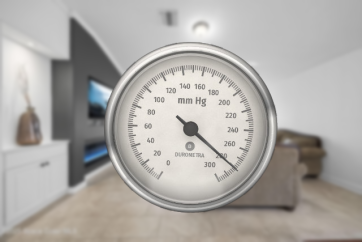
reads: 280
